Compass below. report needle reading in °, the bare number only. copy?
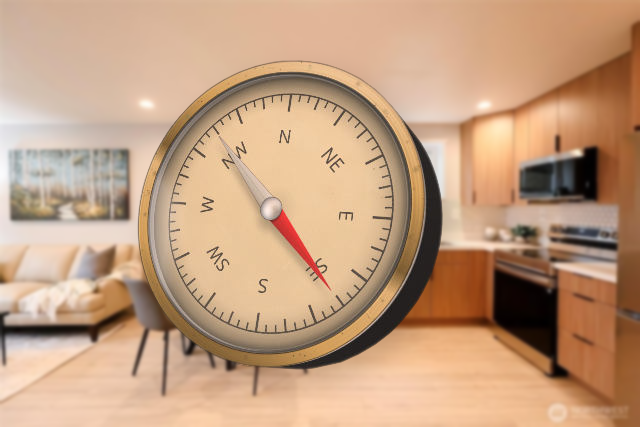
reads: 135
